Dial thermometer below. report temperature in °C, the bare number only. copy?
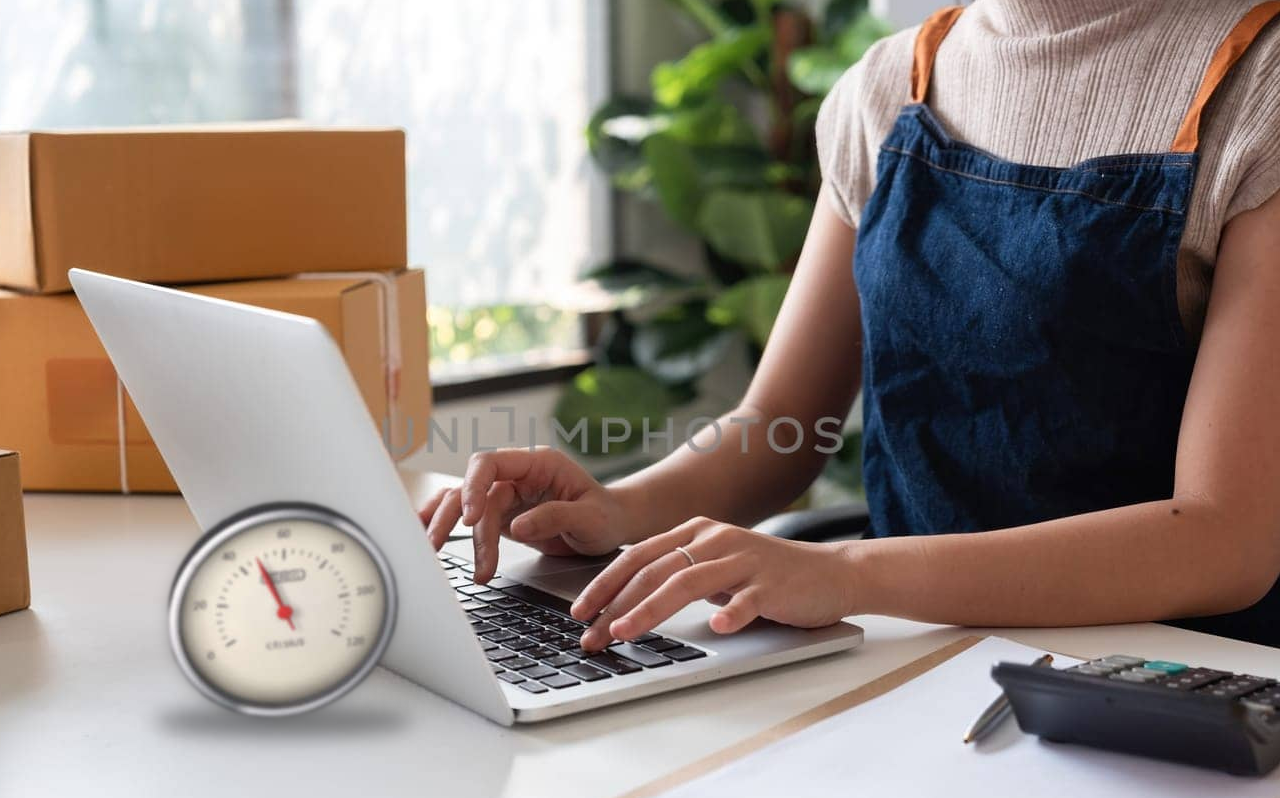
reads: 48
